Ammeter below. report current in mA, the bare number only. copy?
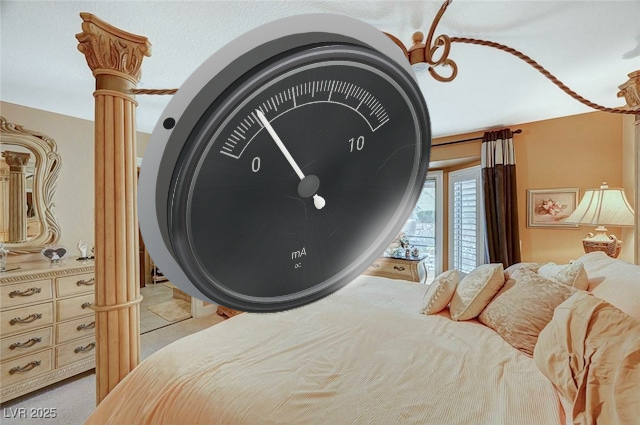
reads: 2.2
